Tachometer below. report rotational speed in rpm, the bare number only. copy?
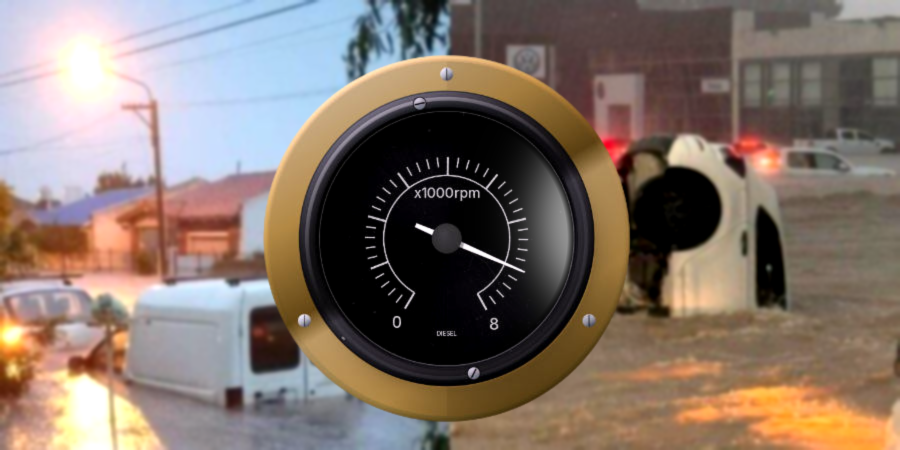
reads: 7000
